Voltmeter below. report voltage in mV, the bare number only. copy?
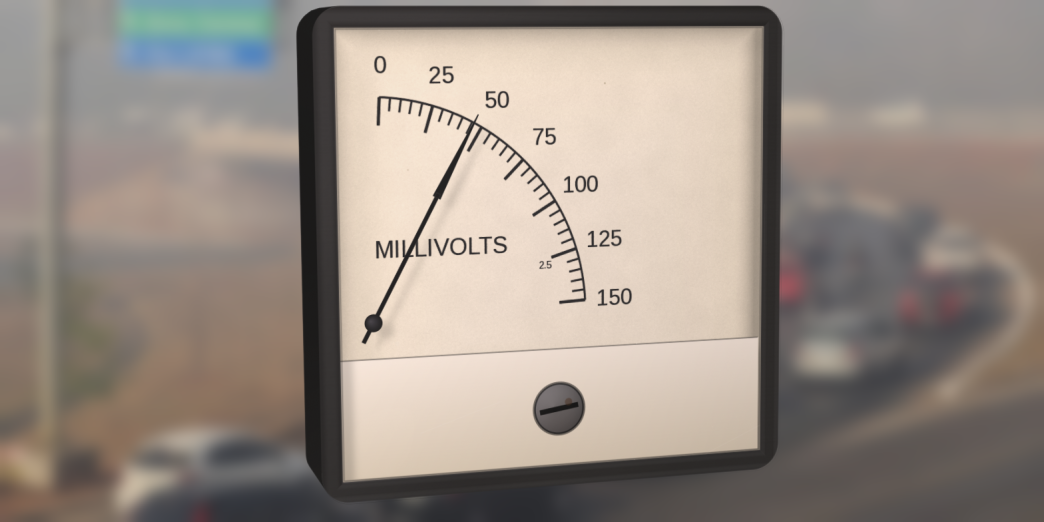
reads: 45
